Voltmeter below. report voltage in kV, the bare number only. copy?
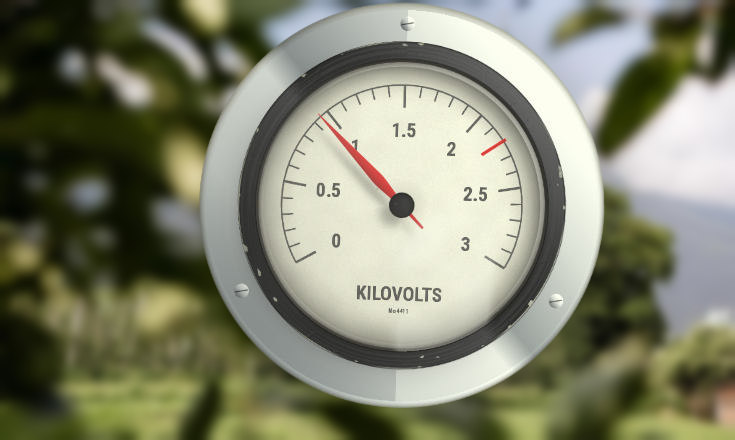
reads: 0.95
